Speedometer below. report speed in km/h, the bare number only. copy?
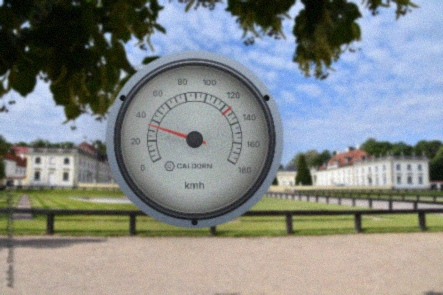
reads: 35
